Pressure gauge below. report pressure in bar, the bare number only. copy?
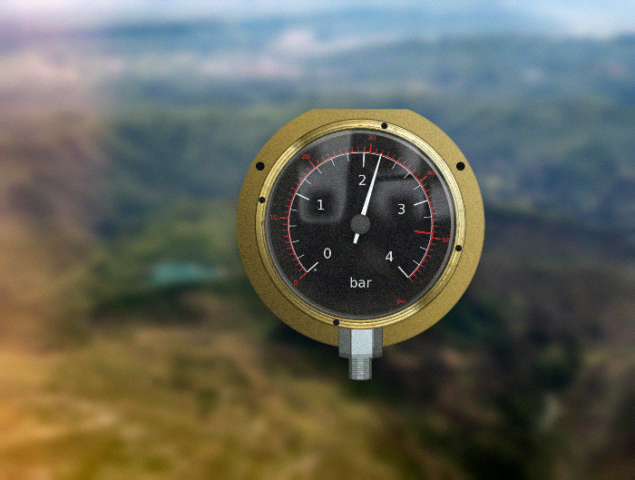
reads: 2.2
